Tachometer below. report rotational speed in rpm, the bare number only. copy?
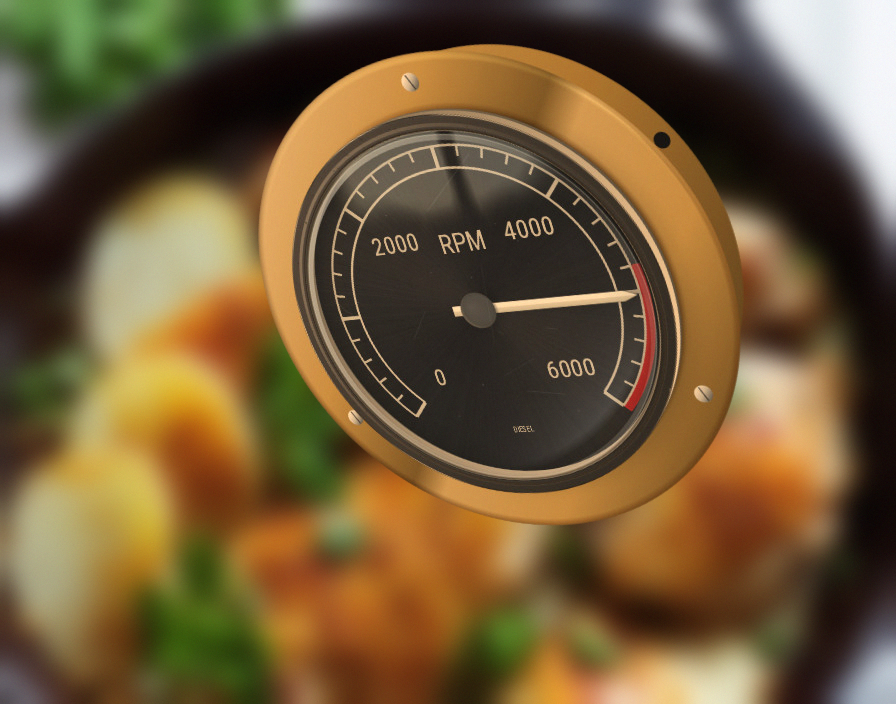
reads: 5000
